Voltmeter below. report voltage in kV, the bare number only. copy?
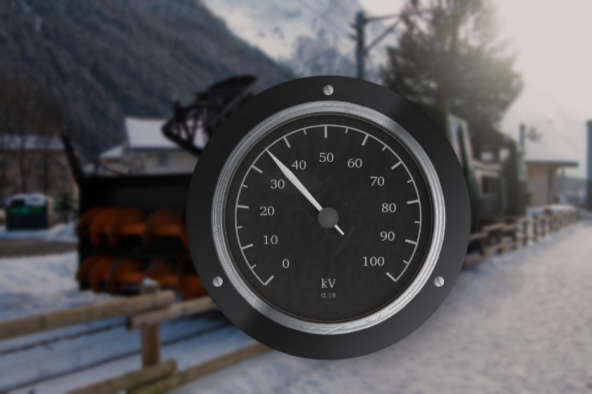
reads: 35
